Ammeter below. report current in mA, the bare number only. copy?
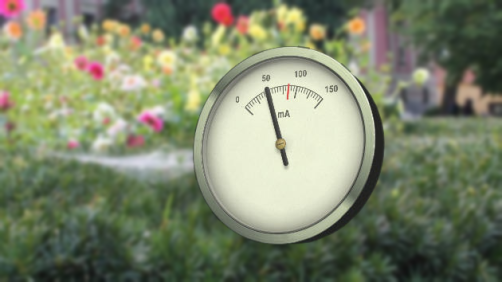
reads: 50
